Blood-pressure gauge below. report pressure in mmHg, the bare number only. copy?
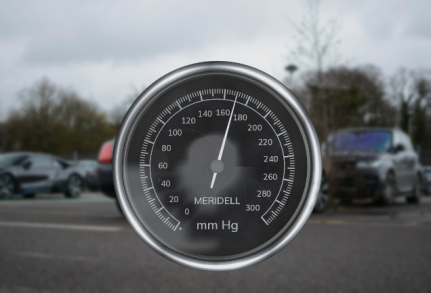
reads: 170
